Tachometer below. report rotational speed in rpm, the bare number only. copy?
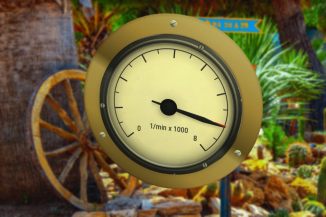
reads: 7000
